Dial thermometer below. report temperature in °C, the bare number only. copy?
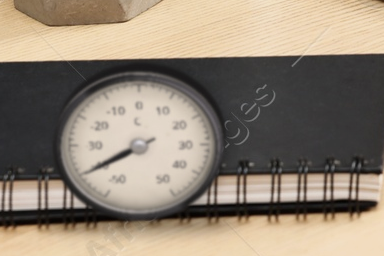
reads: -40
